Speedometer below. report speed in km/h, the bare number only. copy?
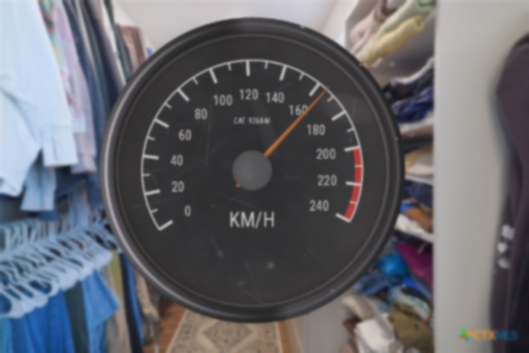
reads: 165
